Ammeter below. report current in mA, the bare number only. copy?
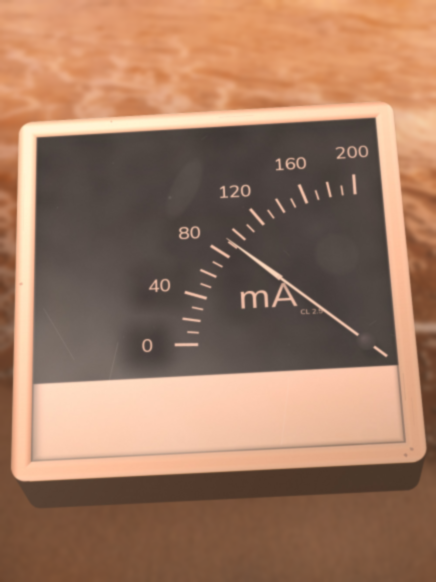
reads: 90
